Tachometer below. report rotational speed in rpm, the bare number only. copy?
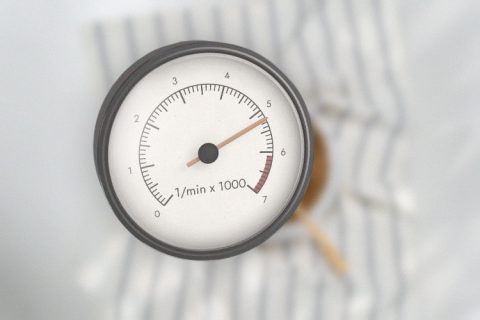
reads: 5200
